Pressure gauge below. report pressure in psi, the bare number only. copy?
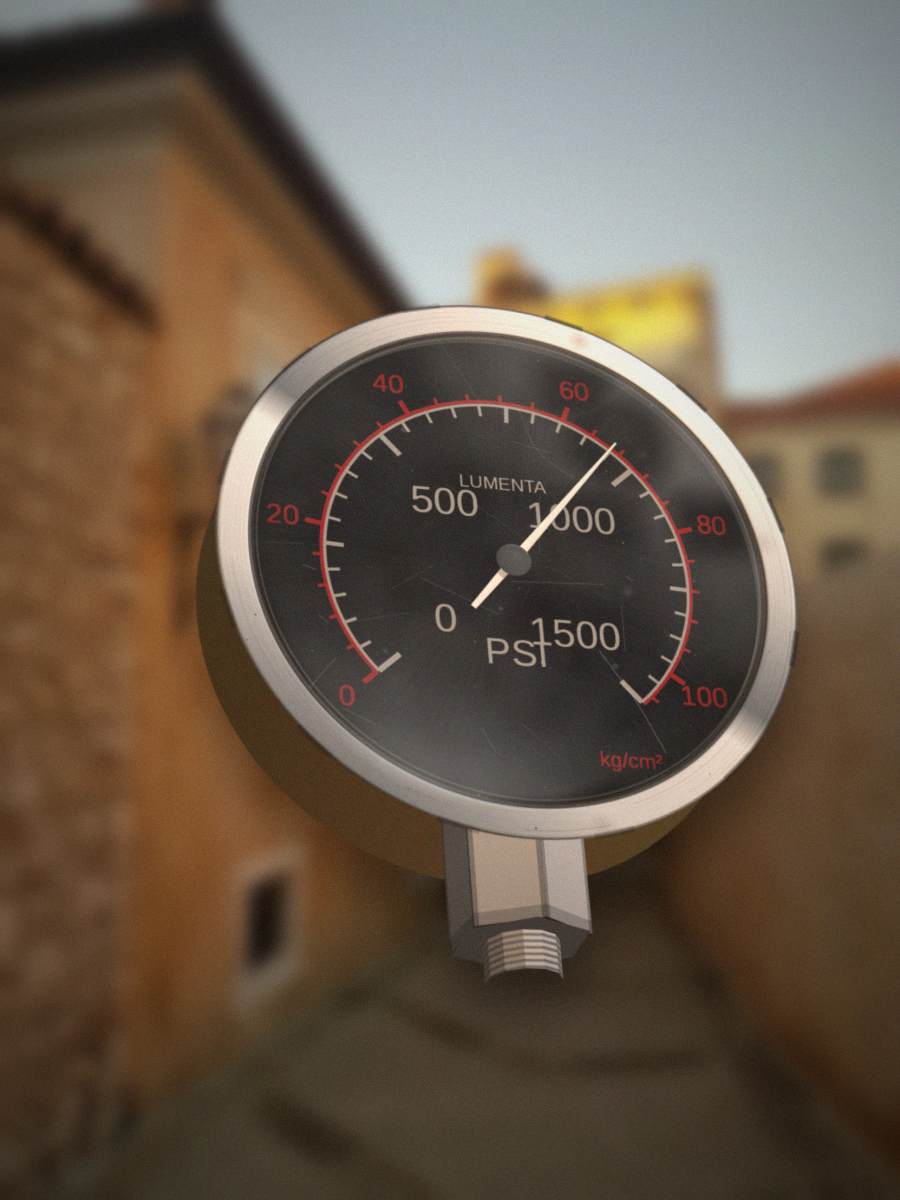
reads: 950
